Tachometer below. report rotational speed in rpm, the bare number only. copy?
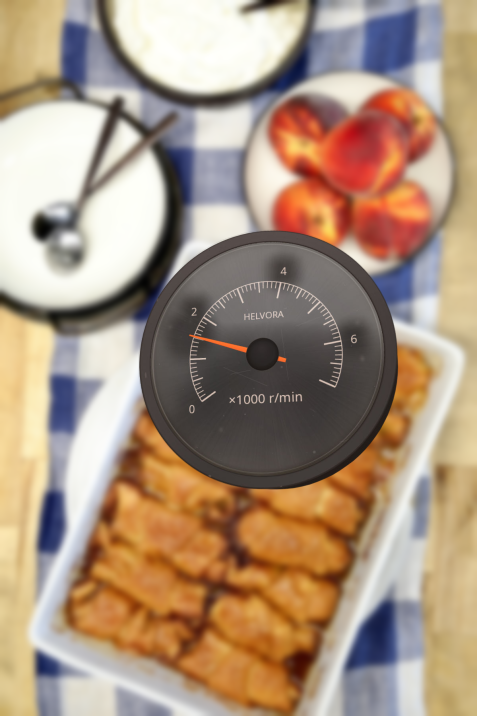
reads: 1500
